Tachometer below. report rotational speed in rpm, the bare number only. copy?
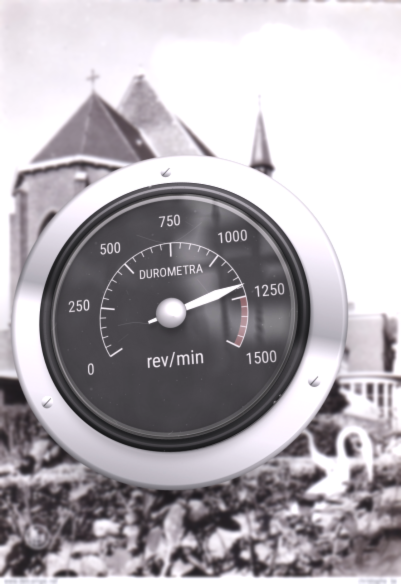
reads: 1200
